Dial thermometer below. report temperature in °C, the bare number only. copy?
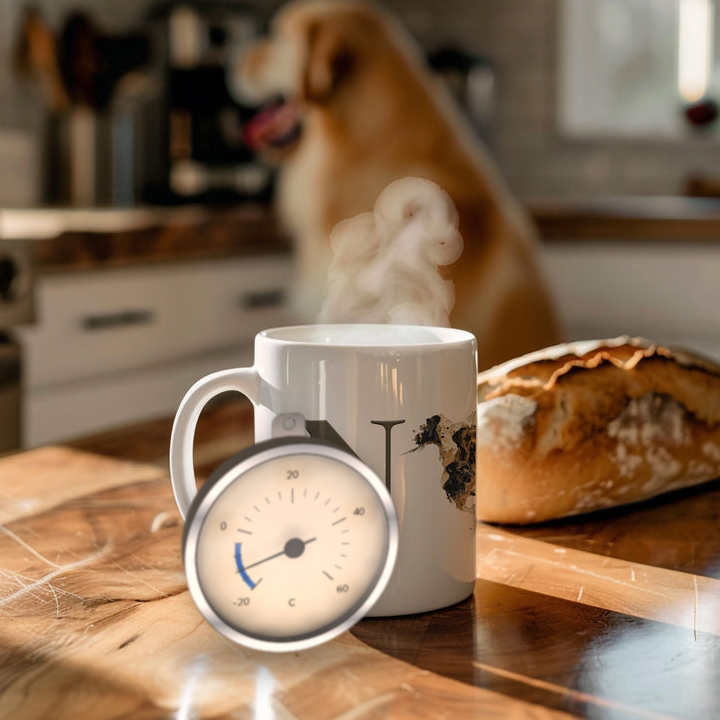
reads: -12
